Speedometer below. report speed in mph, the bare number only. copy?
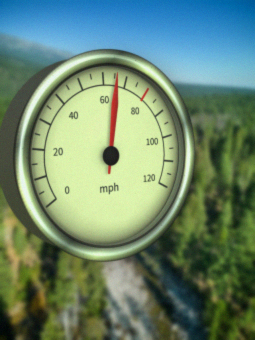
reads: 65
